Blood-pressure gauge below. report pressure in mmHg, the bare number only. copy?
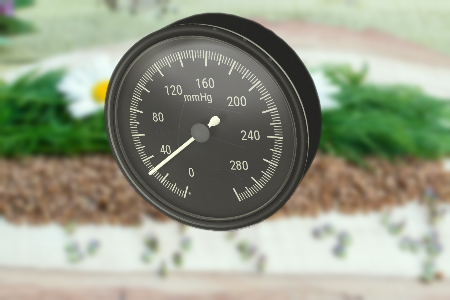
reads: 30
